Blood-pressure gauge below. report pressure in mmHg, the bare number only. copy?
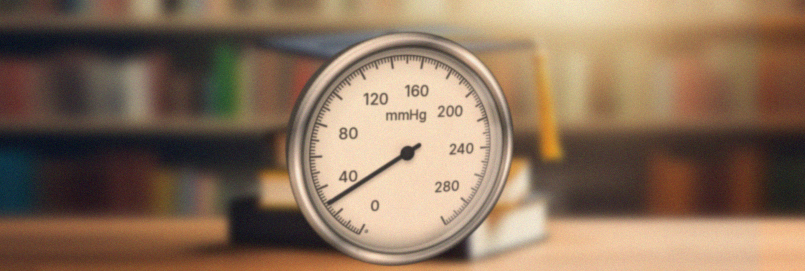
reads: 30
